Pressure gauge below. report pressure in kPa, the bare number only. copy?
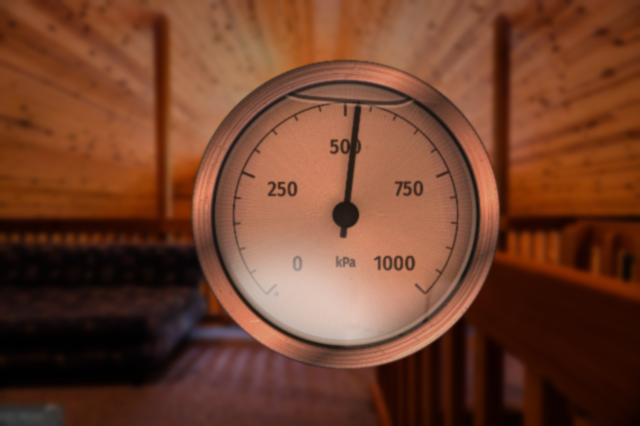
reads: 525
